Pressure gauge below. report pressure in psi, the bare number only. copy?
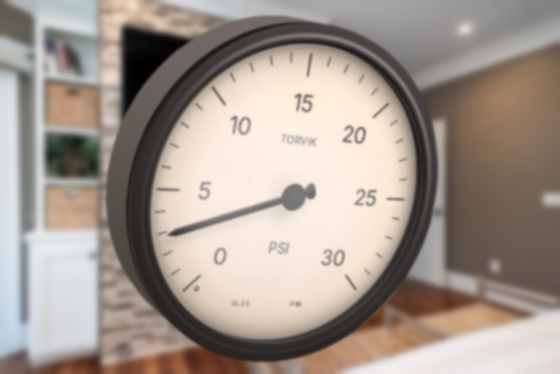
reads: 3
